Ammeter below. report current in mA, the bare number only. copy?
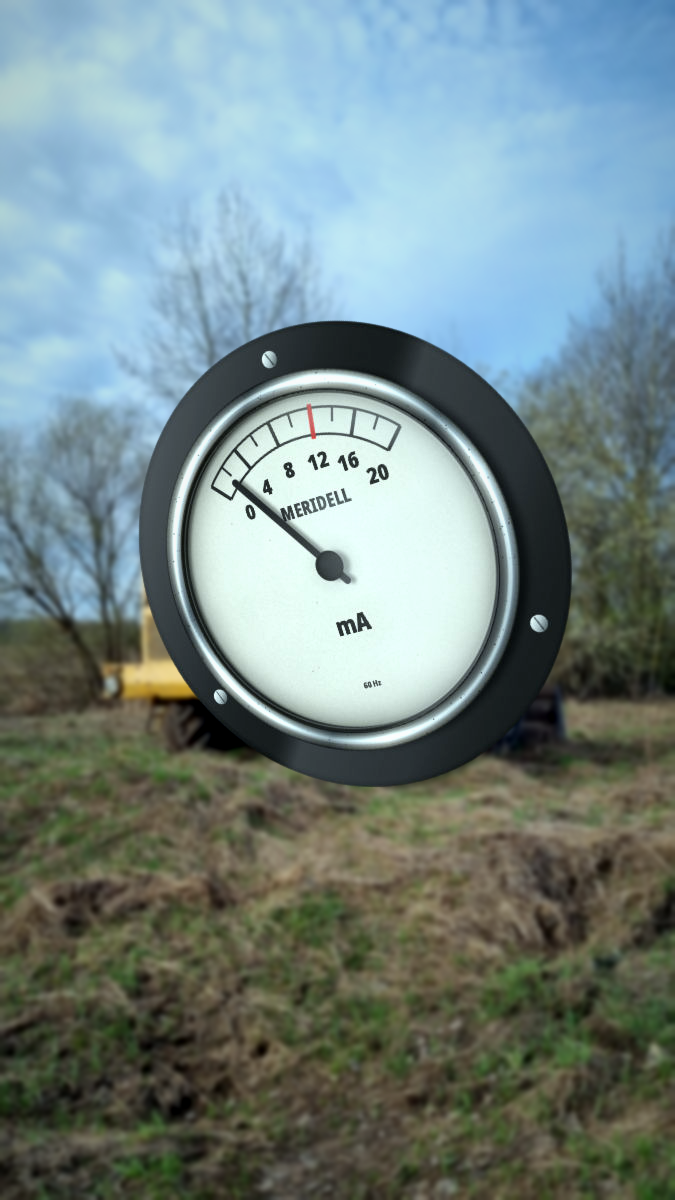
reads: 2
